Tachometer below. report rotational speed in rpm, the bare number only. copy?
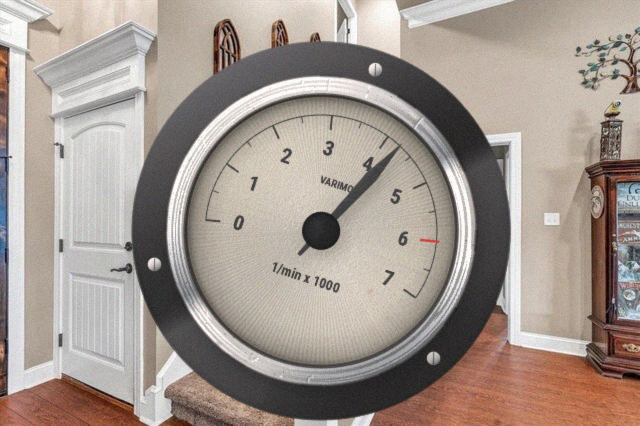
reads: 4250
